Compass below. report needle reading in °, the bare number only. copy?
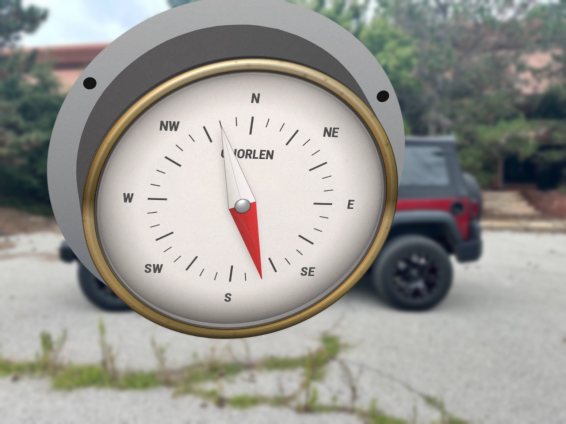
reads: 160
